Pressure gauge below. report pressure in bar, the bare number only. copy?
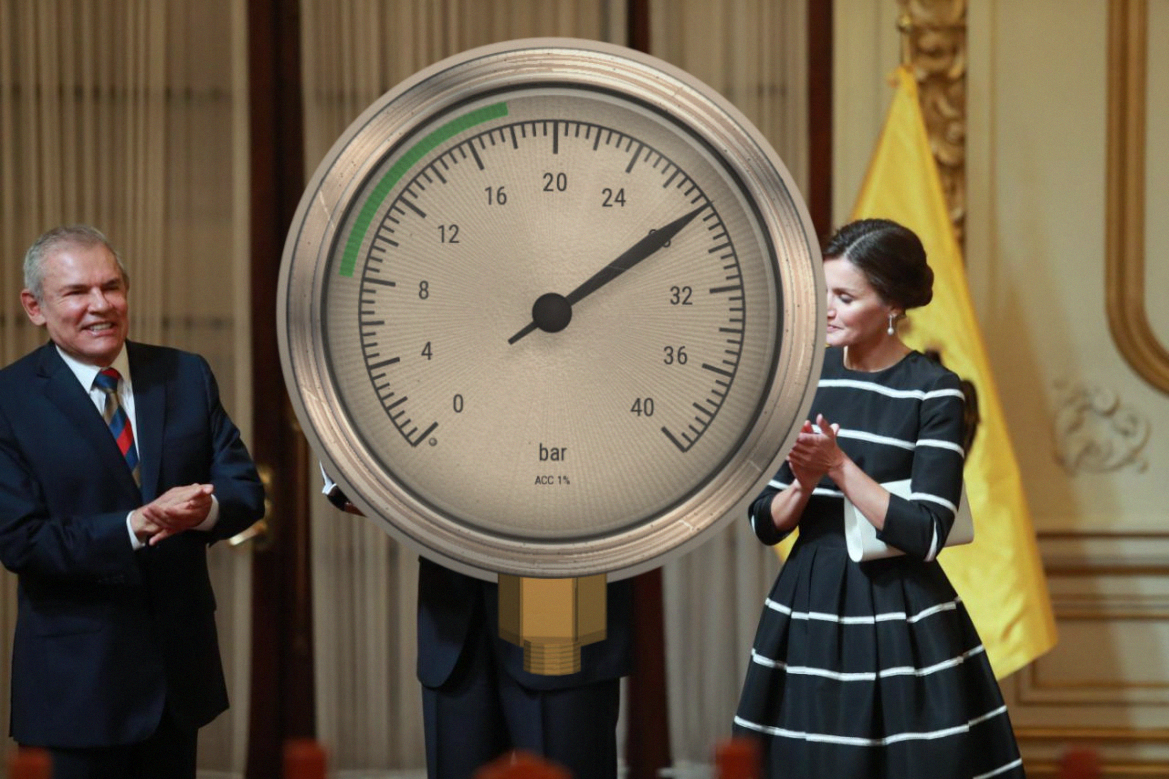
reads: 28
